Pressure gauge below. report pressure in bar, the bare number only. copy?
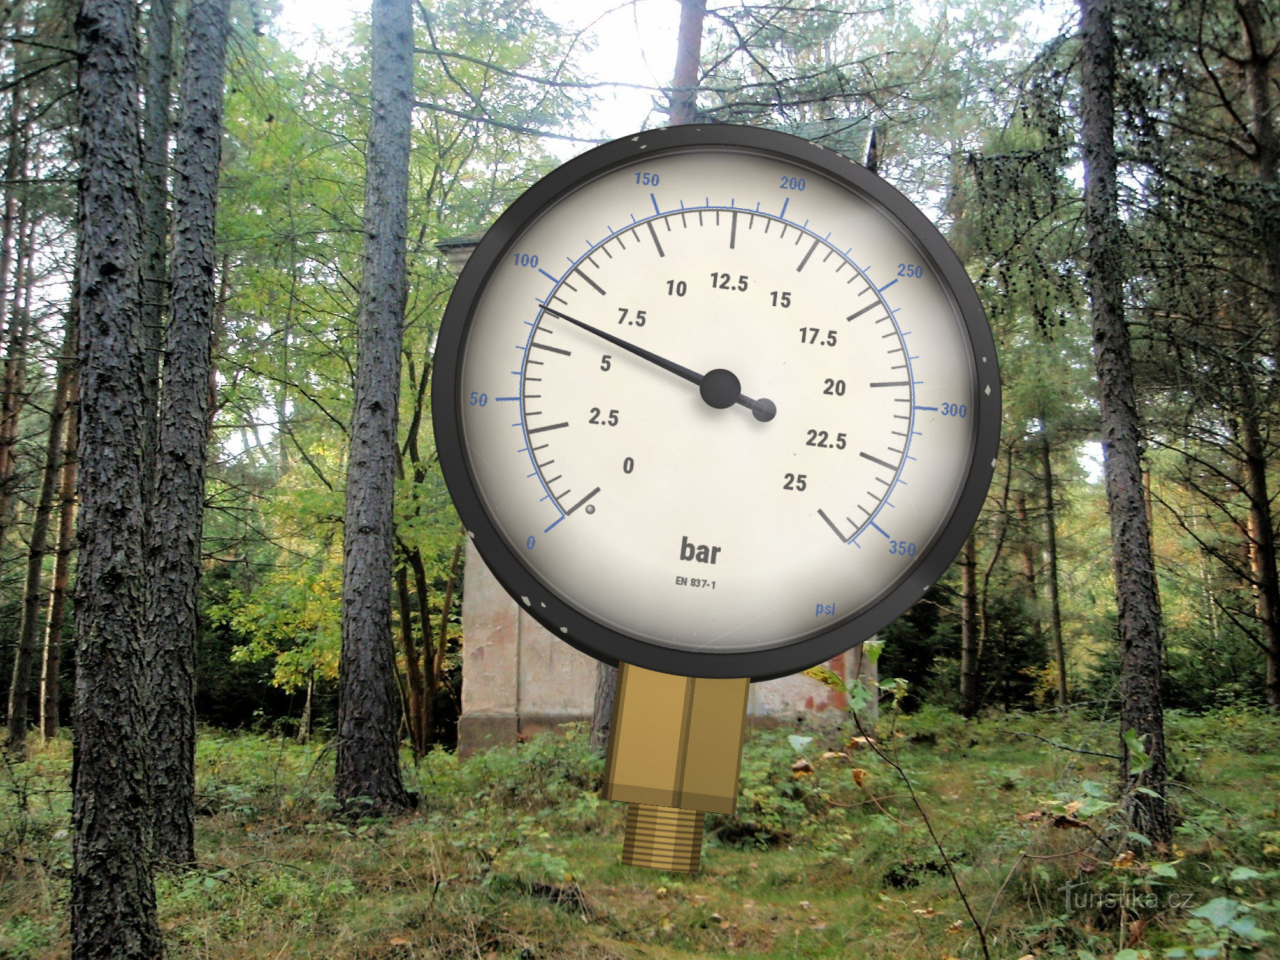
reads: 6
